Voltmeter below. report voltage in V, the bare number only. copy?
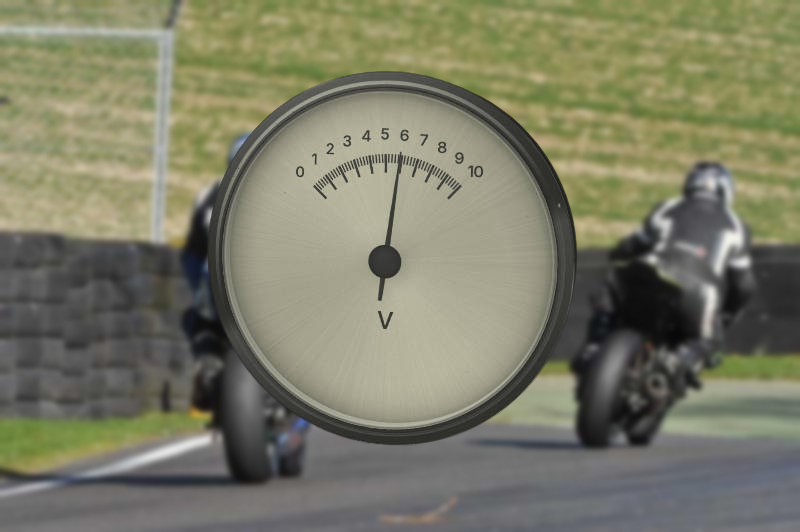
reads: 6
